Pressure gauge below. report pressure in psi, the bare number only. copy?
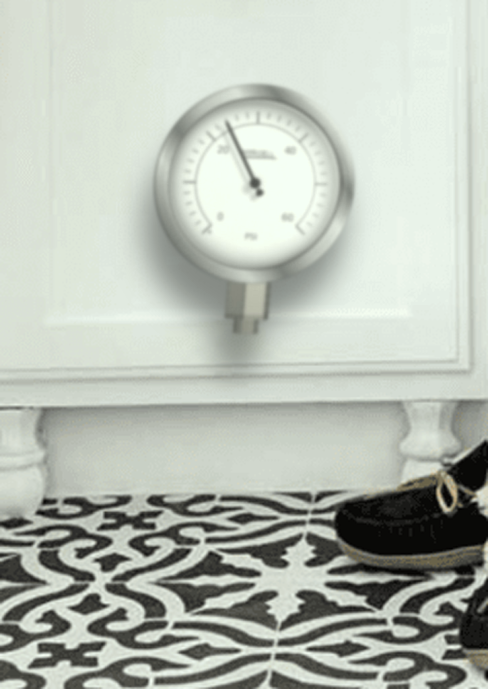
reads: 24
